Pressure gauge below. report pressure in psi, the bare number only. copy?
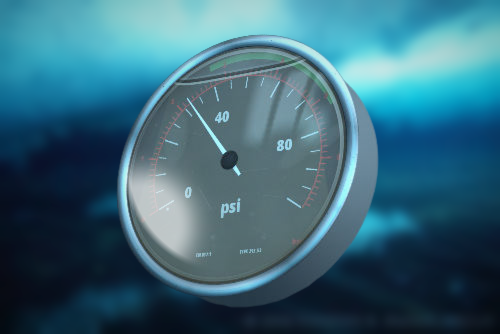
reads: 32.5
